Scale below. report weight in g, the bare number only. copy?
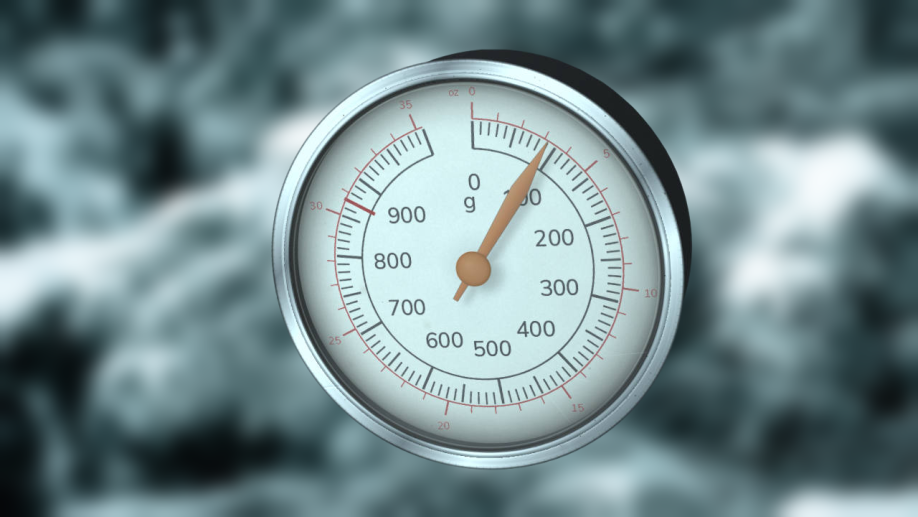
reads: 90
